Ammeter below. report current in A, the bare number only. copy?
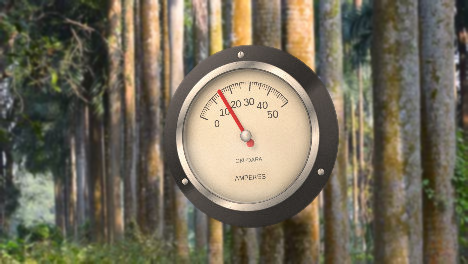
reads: 15
